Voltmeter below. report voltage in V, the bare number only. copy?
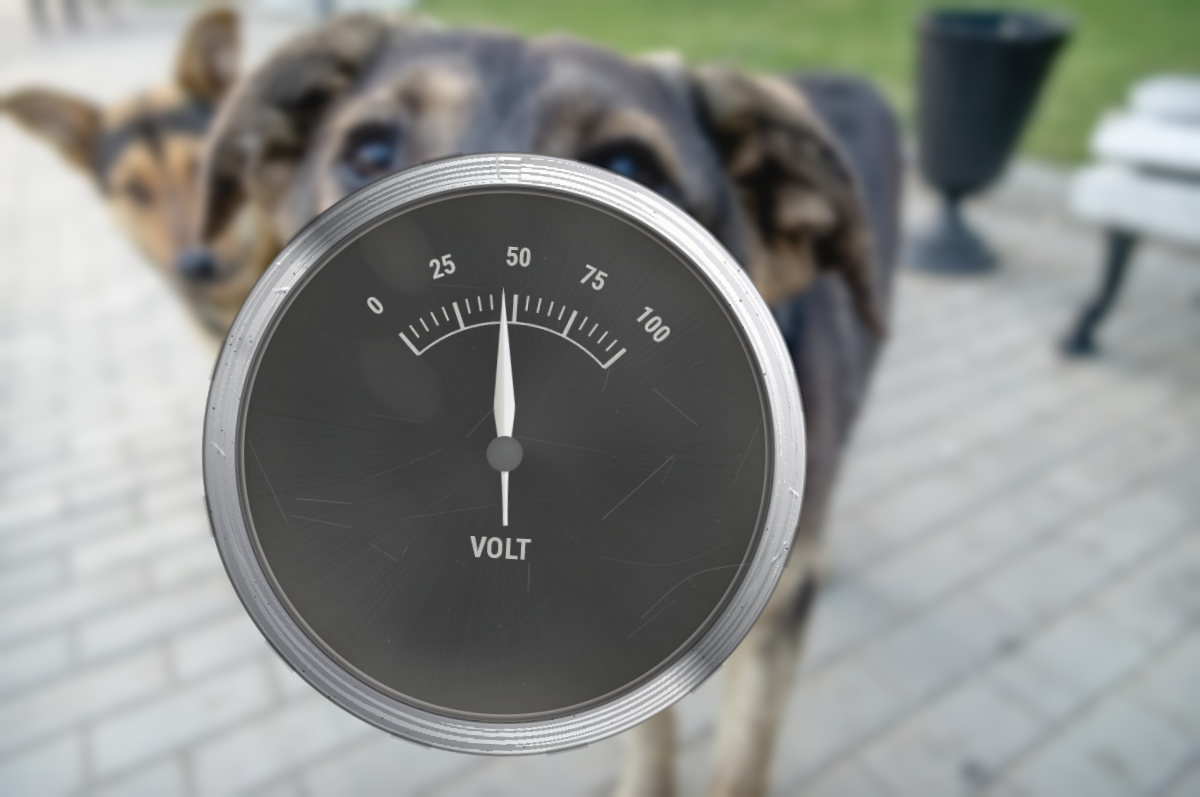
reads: 45
